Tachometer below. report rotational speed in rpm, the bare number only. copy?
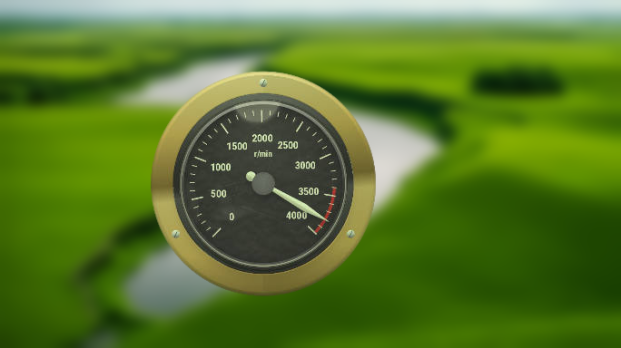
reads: 3800
